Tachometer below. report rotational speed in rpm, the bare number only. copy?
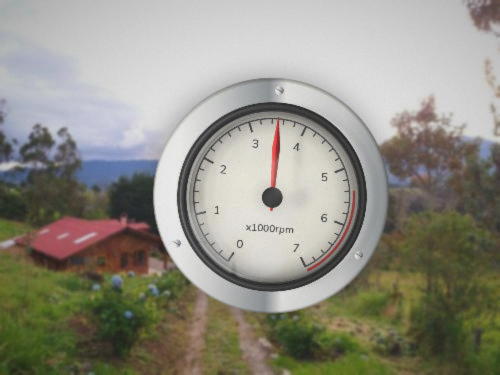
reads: 3500
